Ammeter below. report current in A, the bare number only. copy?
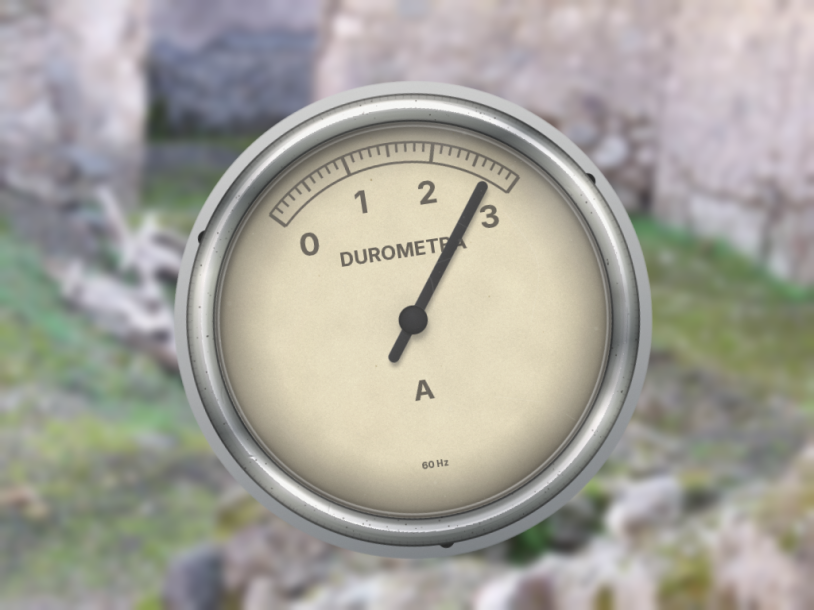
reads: 2.7
